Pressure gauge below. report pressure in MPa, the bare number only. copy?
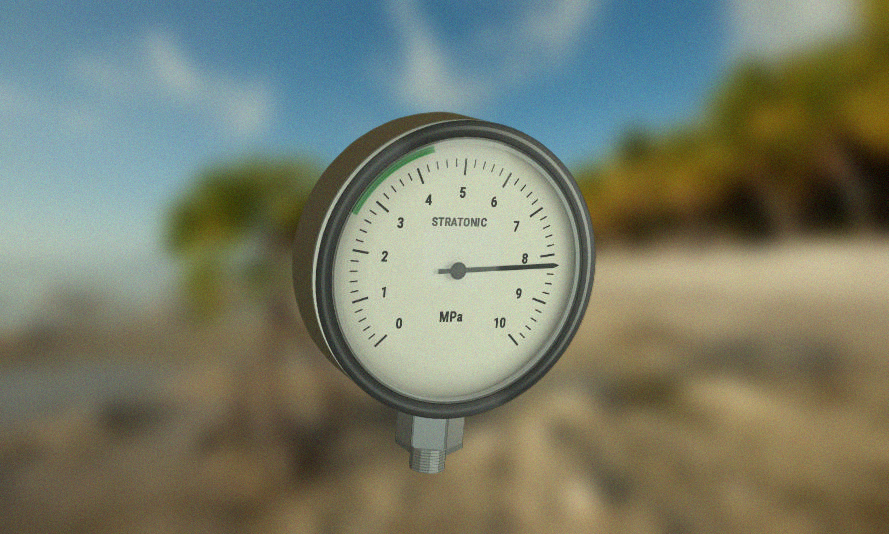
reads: 8.2
